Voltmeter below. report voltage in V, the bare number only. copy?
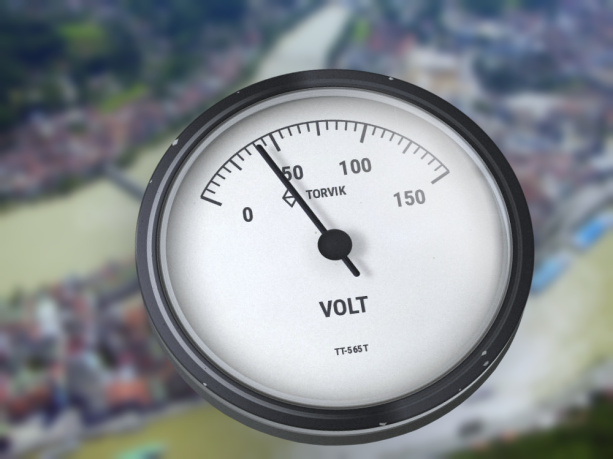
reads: 40
